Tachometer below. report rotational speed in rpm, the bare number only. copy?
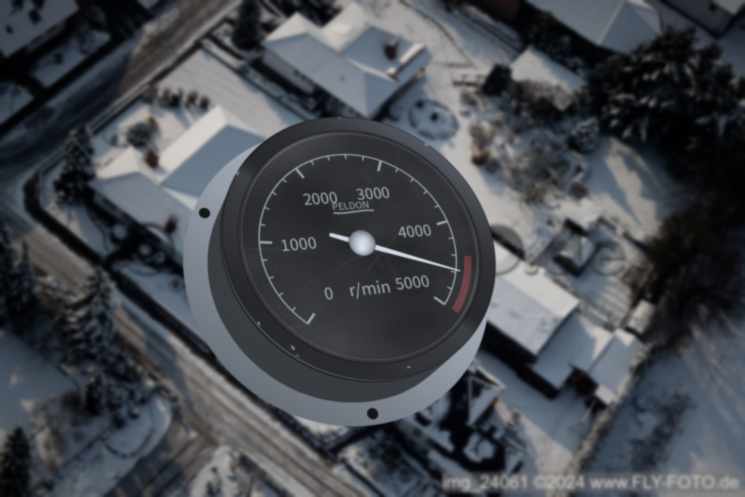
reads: 4600
